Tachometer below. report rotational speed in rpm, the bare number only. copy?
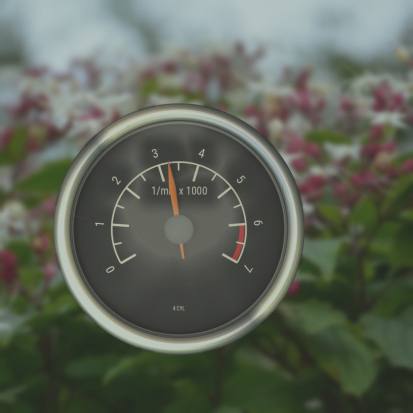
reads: 3250
